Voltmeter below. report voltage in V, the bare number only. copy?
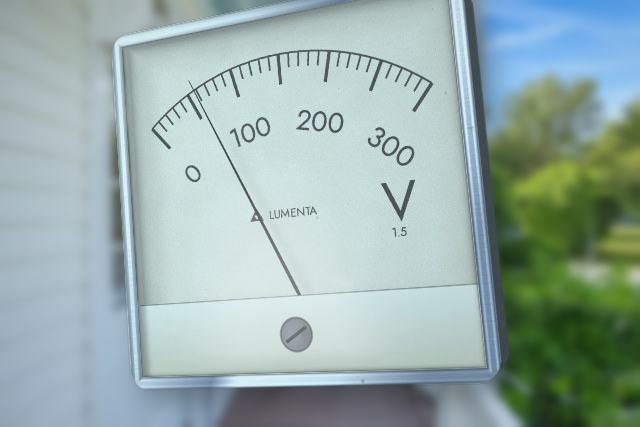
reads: 60
